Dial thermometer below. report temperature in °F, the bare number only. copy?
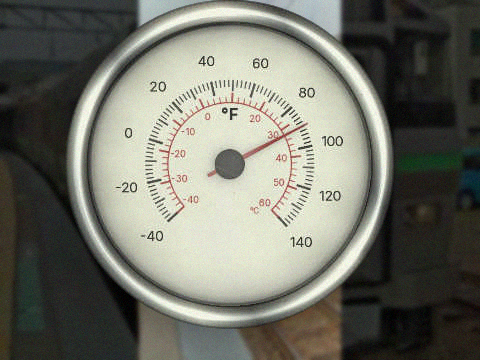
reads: 90
